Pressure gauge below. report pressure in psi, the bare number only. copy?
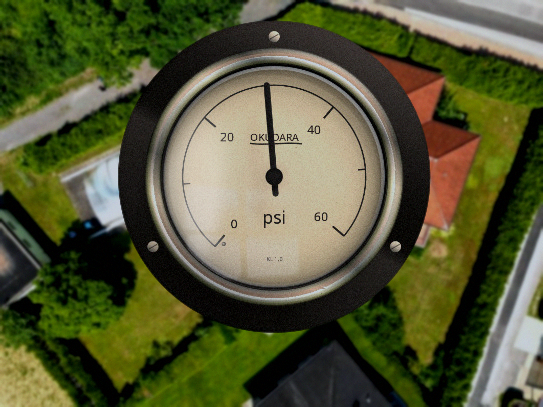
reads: 30
